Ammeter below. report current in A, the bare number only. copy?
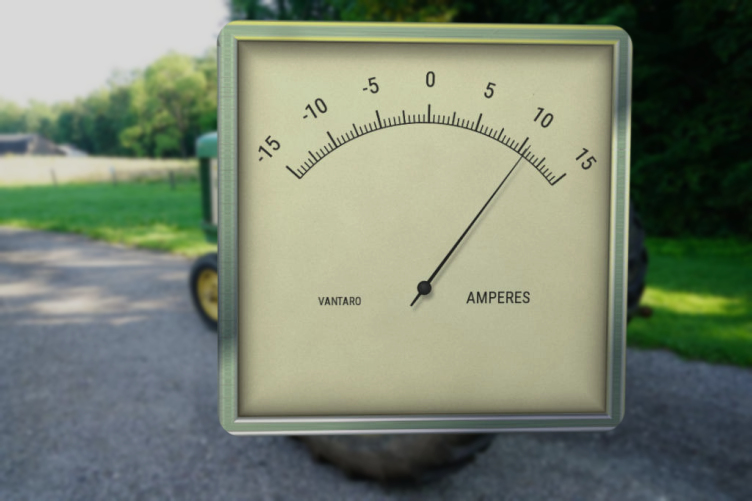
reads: 10.5
